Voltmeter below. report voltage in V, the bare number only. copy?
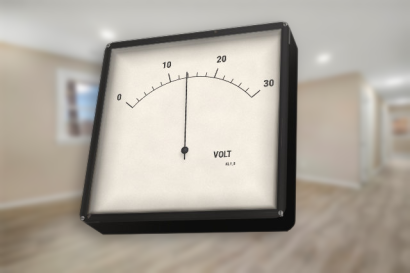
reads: 14
